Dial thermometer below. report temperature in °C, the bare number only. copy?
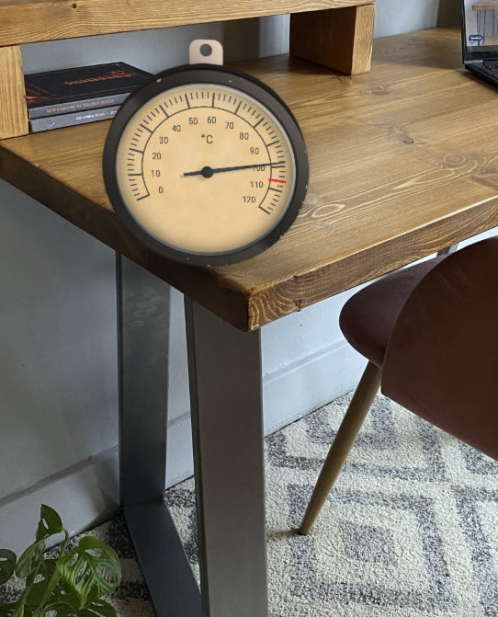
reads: 98
